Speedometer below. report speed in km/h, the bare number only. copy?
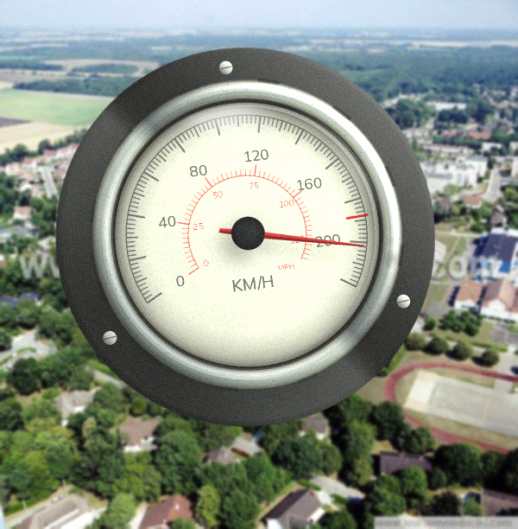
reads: 202
